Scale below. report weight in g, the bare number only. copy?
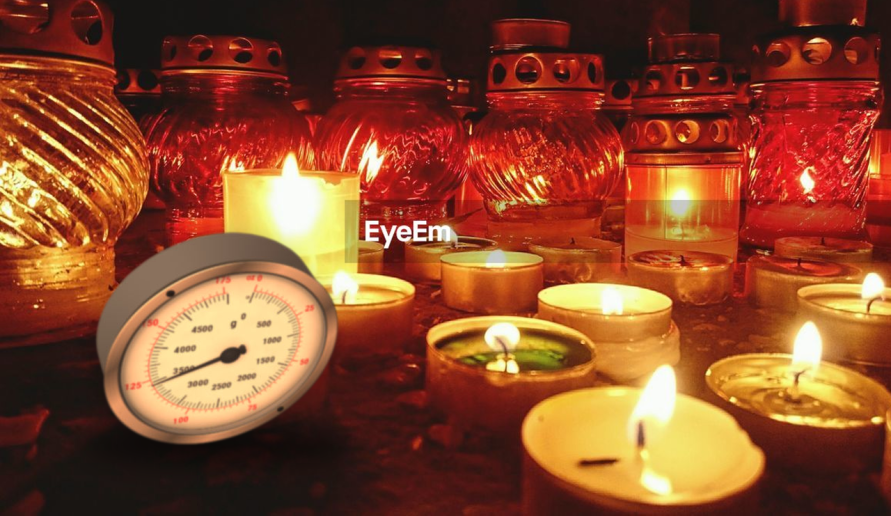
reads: 3500
